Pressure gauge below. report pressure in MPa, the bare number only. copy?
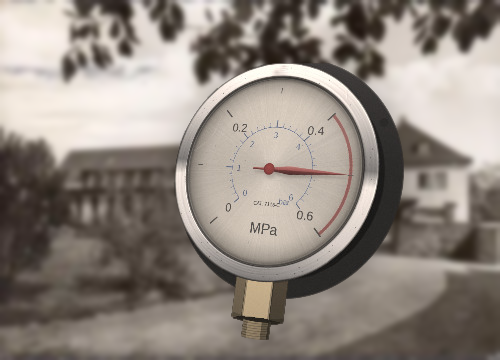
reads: 0.5
